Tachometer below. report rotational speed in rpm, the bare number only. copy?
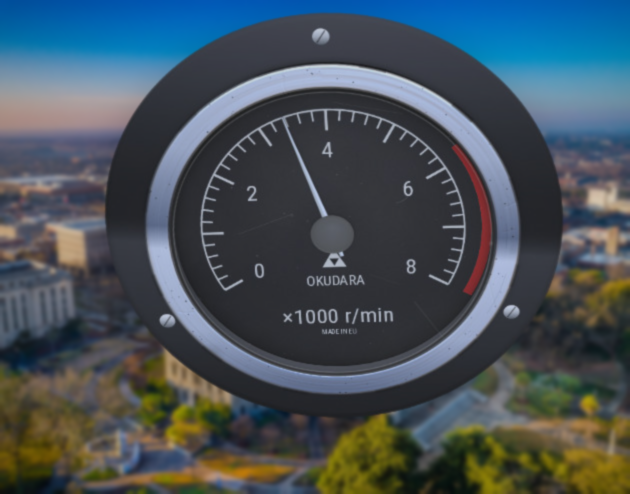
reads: 3400
